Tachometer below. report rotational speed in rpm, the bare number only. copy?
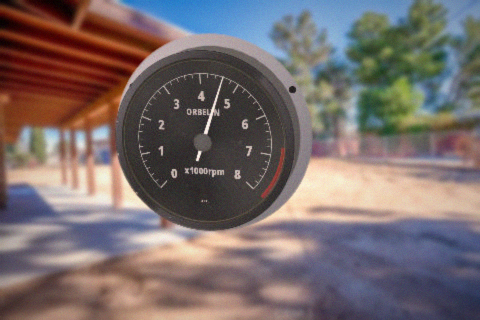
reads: 4600
